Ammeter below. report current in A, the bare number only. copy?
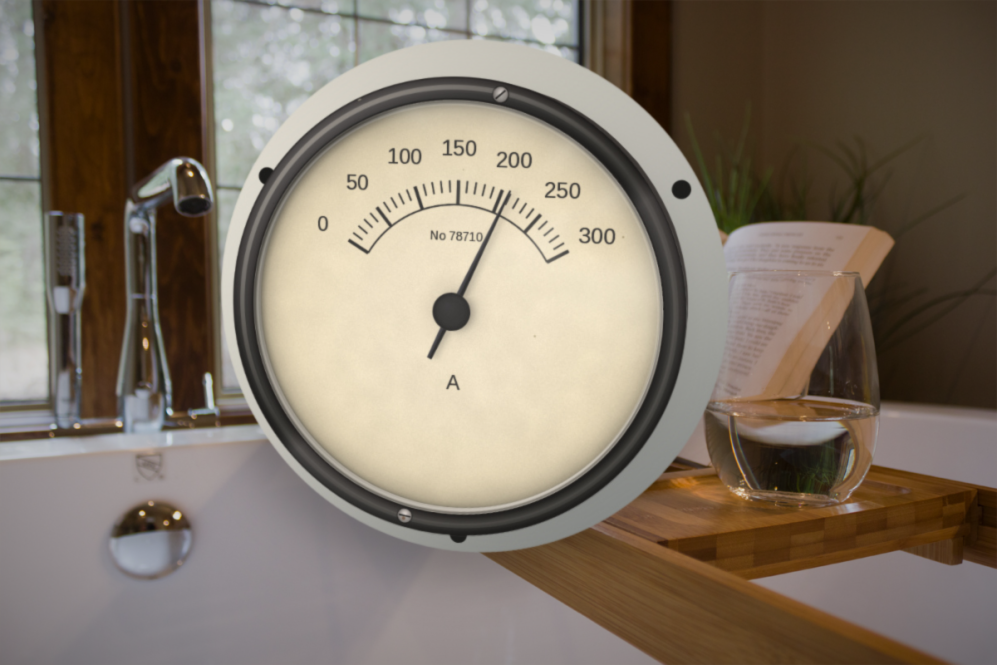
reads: 210
